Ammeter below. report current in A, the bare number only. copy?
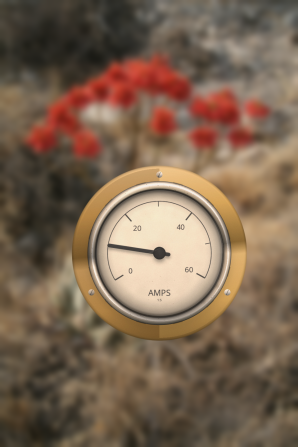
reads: 10
